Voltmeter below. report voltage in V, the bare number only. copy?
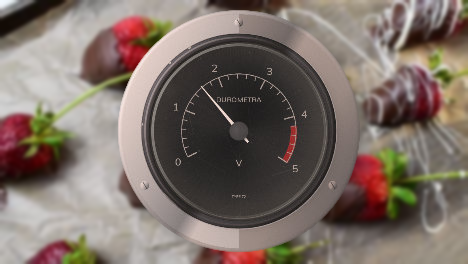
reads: 1.6
